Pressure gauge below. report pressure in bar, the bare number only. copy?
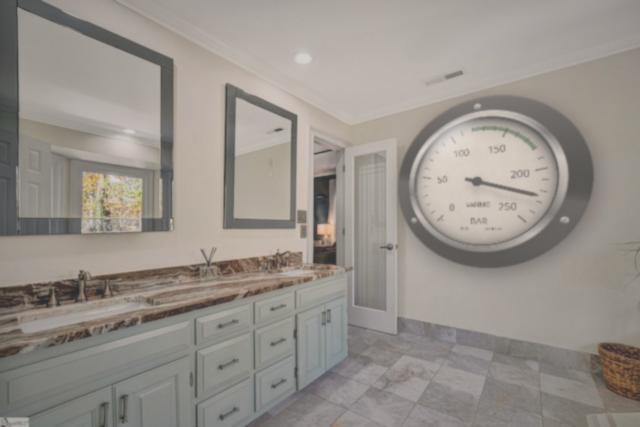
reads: 225
